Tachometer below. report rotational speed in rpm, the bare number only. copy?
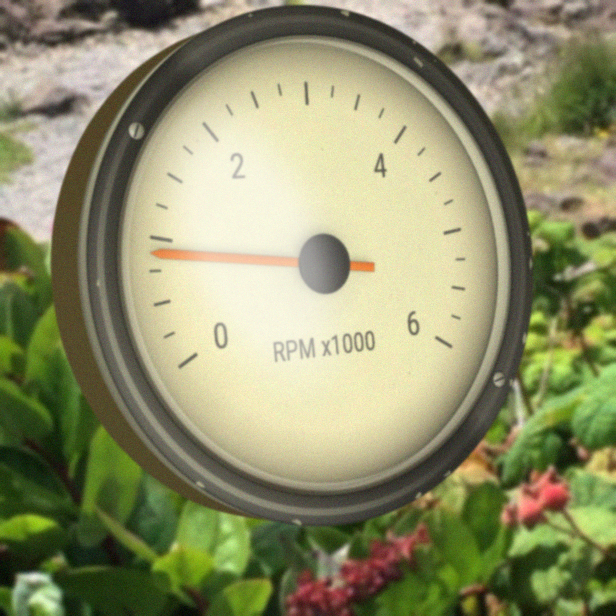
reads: 875
